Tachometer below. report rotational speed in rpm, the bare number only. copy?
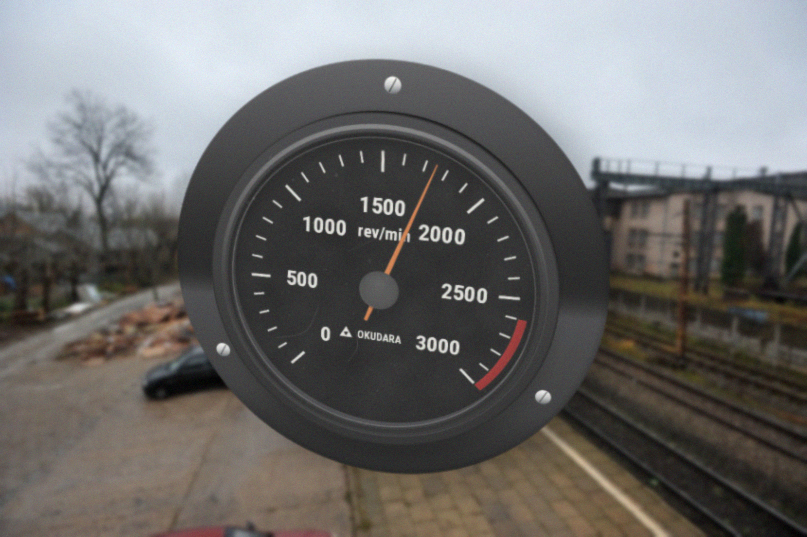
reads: 1750
